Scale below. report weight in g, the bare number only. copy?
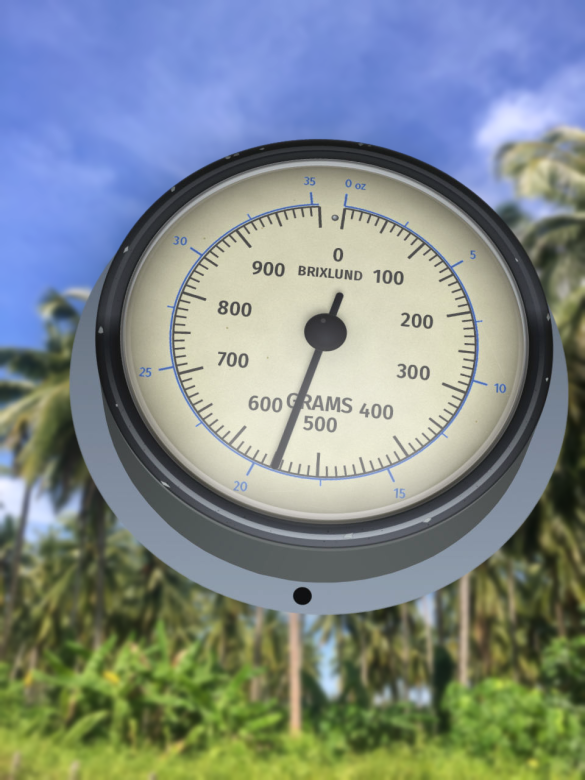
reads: 545
